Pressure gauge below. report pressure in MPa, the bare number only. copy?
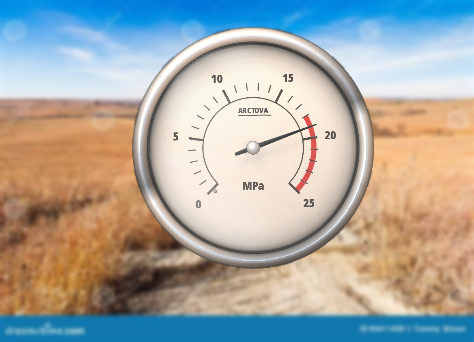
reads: 19
